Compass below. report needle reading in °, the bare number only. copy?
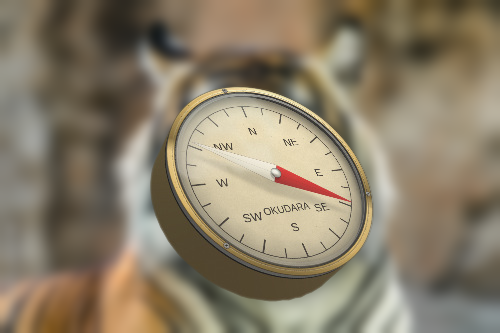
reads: 120
